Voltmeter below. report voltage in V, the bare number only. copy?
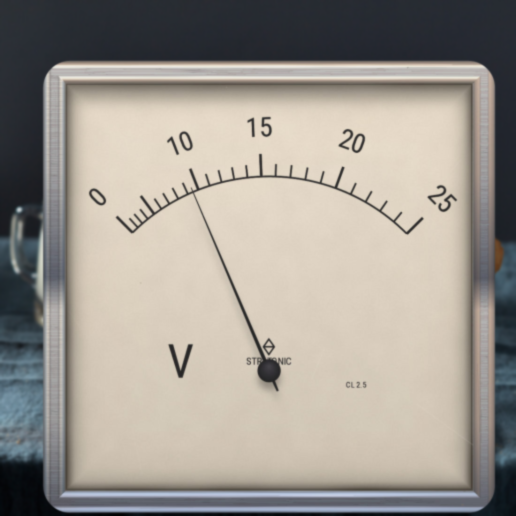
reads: 9.5
